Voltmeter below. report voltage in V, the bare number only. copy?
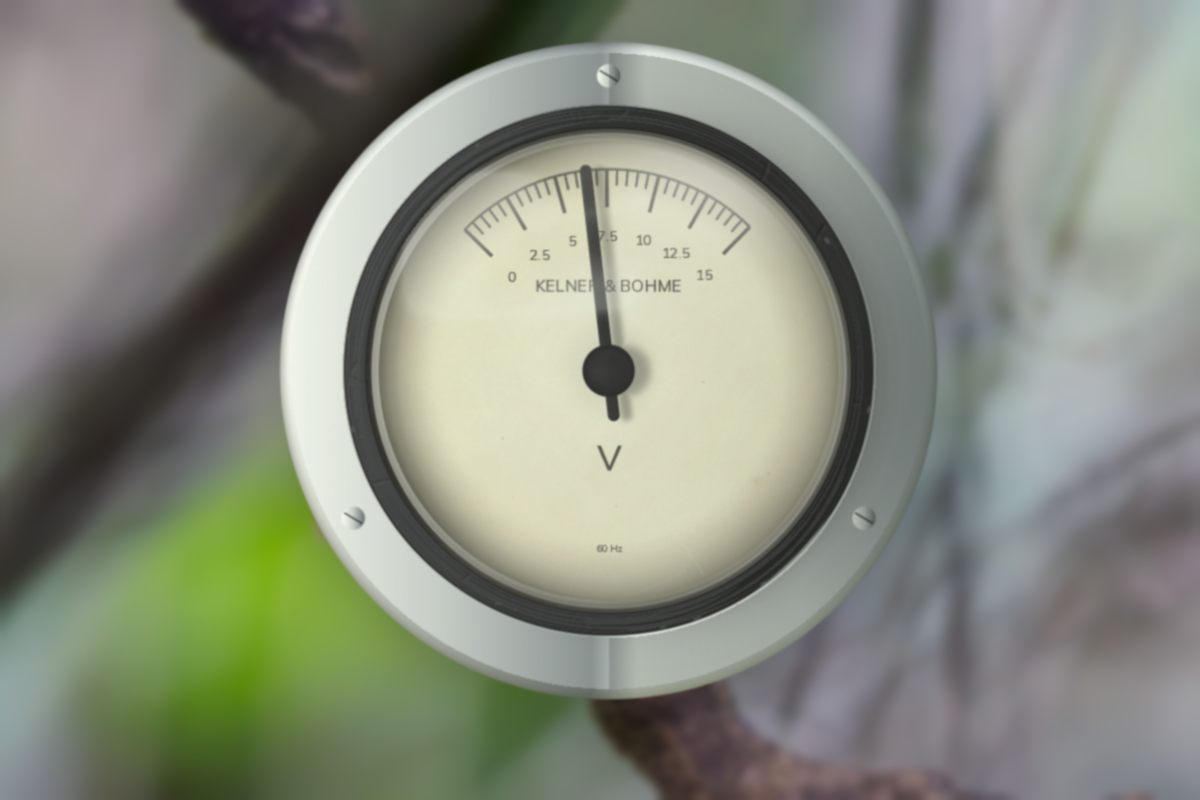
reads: 6.5
